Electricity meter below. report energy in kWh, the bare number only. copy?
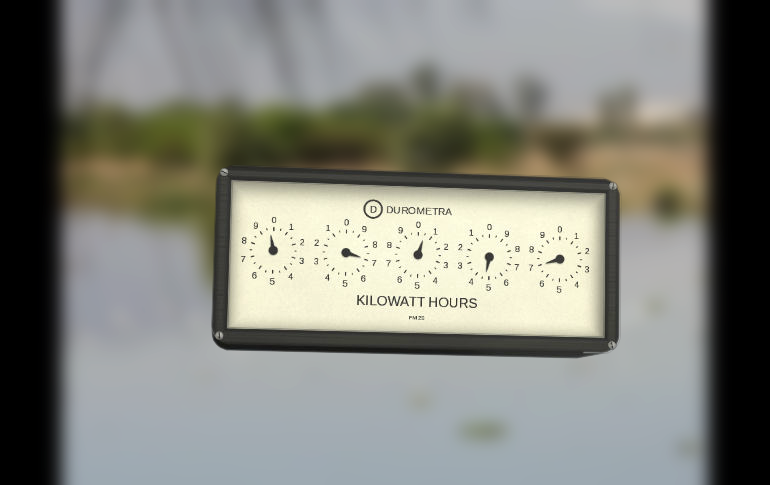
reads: 97047
